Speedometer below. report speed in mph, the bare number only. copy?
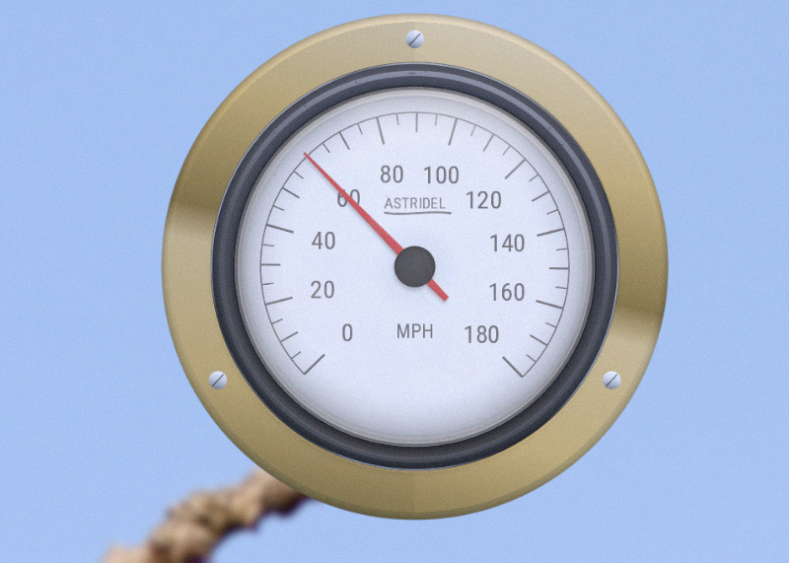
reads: 60
